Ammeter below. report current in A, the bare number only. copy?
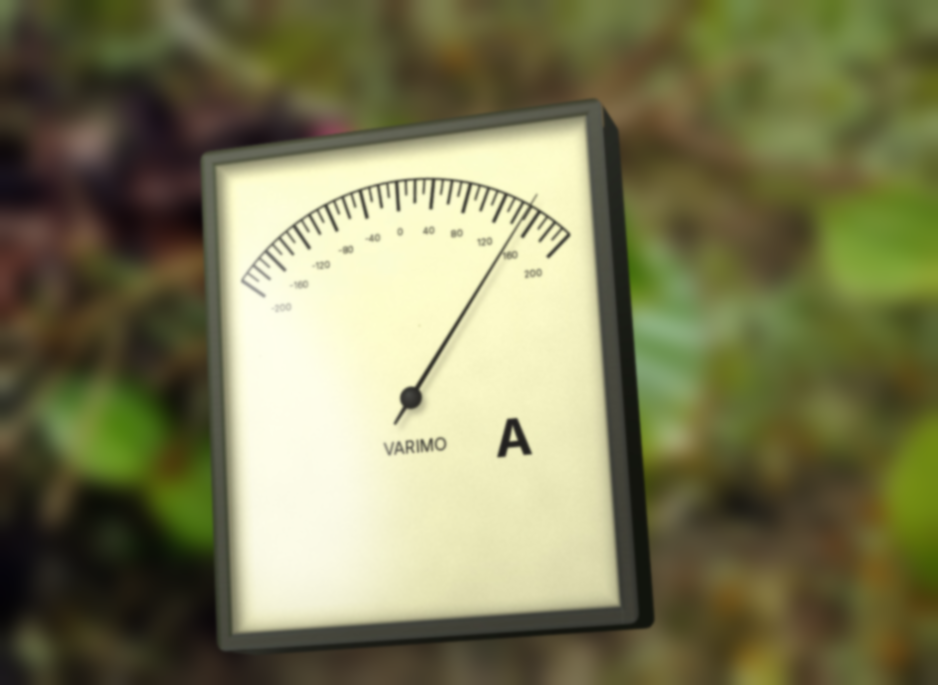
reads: 150
